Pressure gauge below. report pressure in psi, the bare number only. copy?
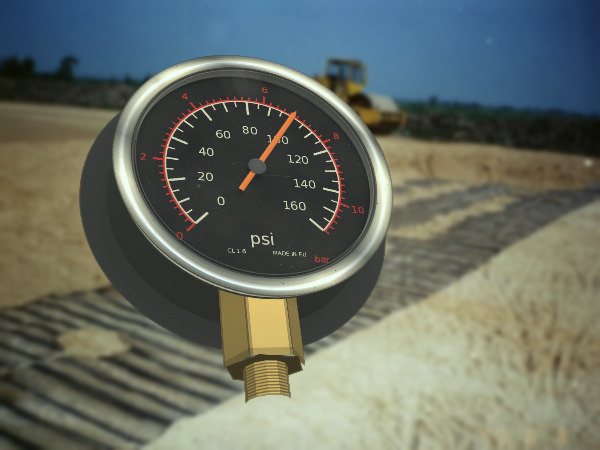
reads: 100
